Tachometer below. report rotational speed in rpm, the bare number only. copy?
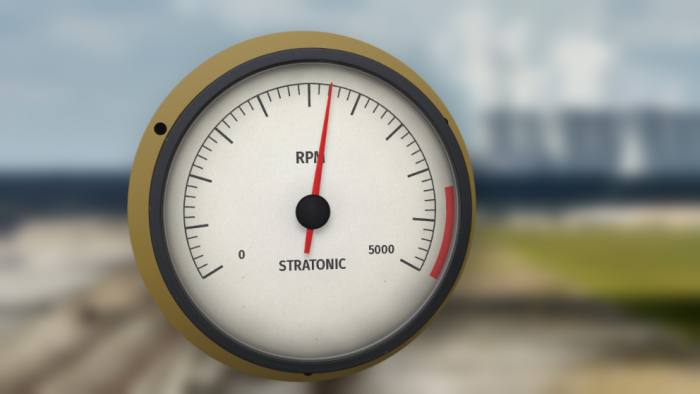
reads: 2700
